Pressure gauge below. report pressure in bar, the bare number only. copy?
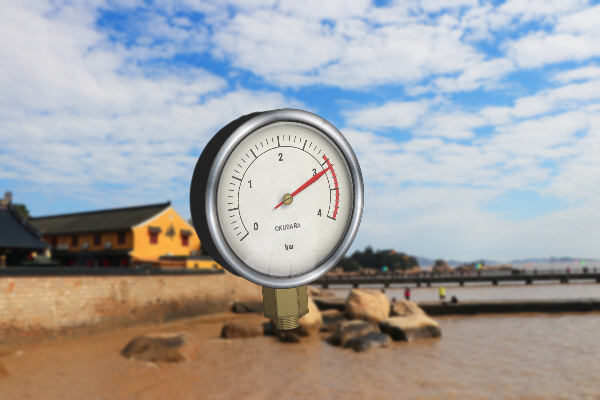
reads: 3.1
